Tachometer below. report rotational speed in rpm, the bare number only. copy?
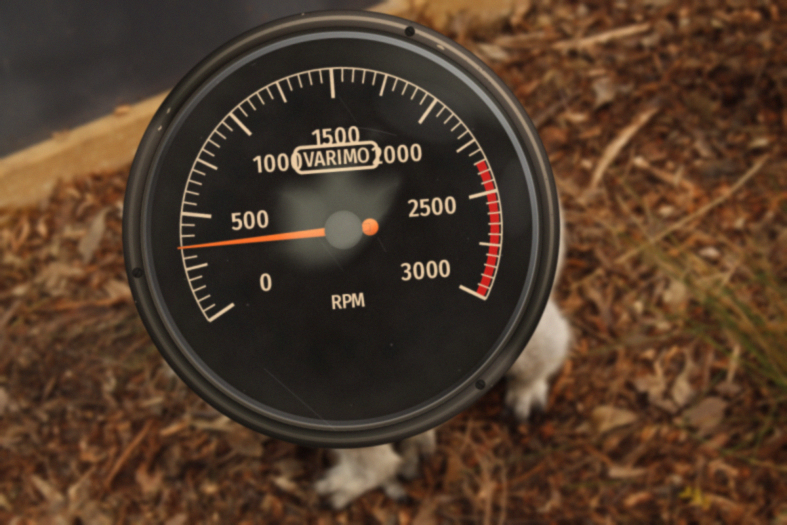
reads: 350
